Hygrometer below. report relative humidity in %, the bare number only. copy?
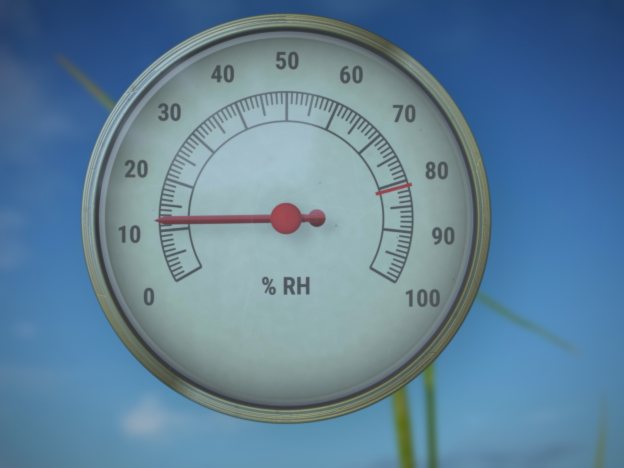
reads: 12
